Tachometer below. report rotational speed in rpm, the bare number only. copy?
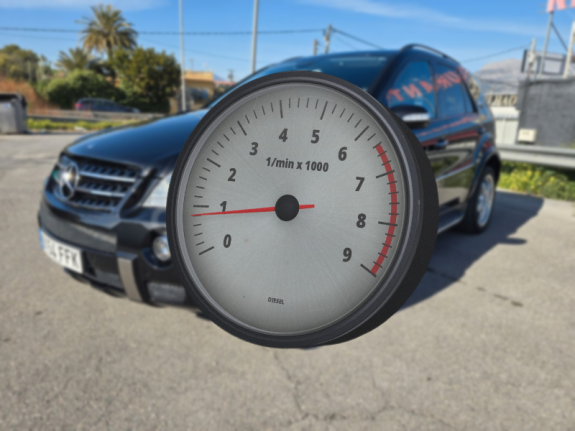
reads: 800
